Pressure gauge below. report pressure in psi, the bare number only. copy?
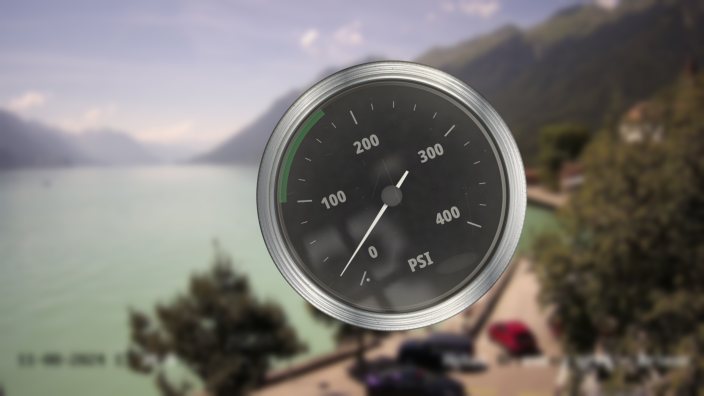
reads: 20
